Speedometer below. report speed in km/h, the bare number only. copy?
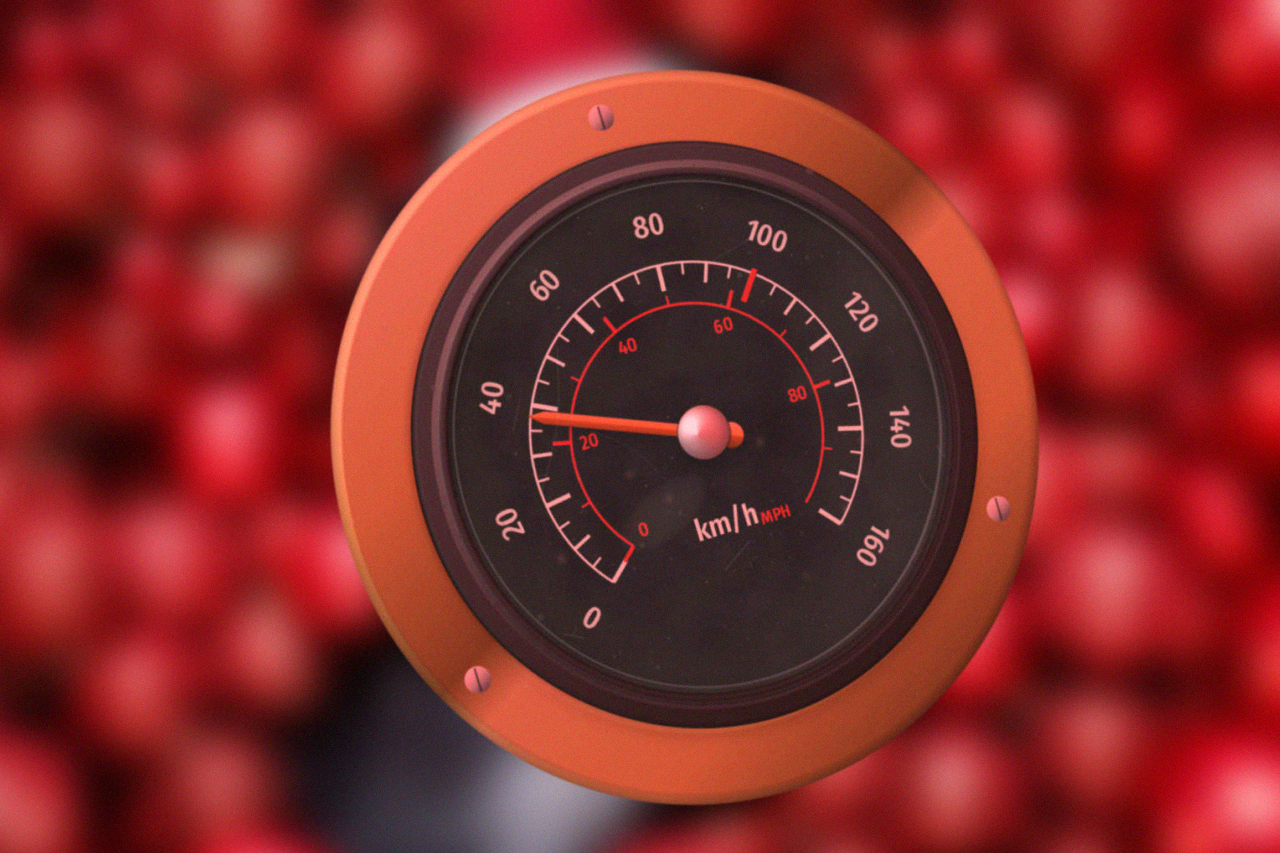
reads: 37.5
